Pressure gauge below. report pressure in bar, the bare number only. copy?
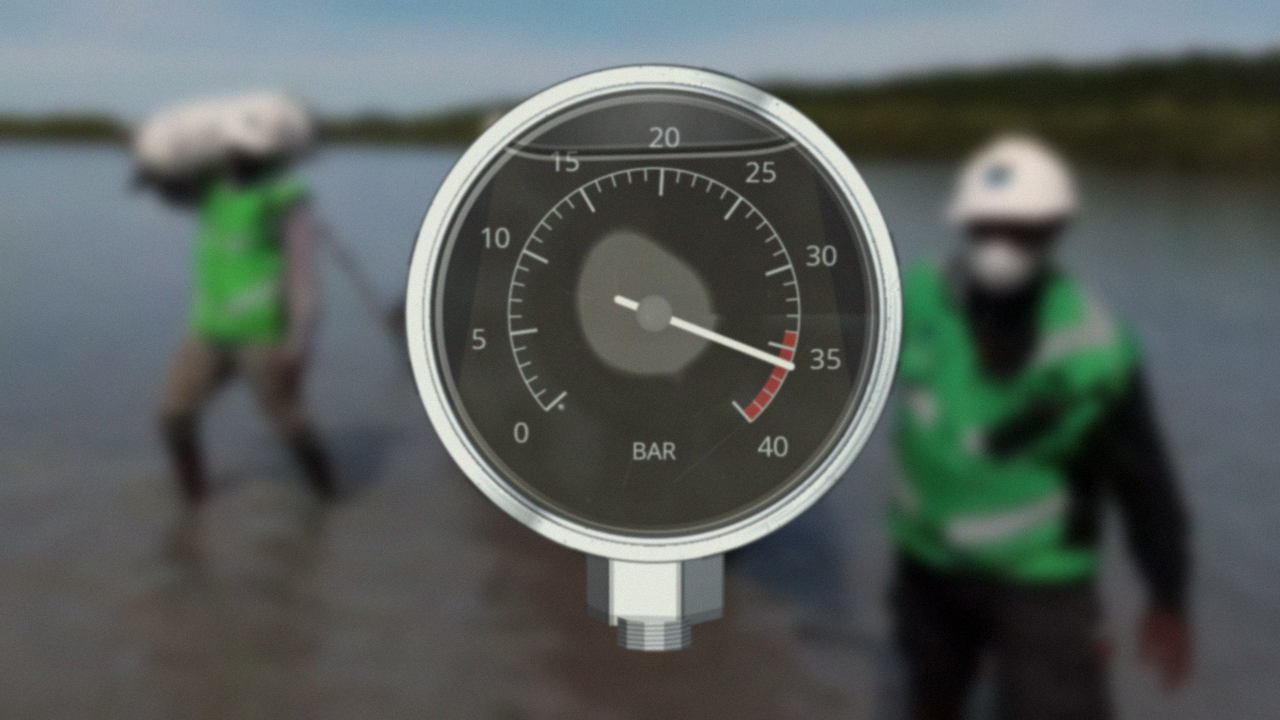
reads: 36
